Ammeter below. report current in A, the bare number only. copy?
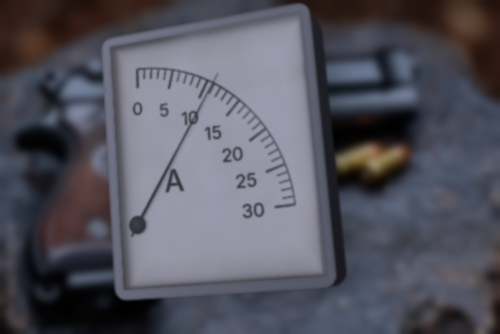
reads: 11
